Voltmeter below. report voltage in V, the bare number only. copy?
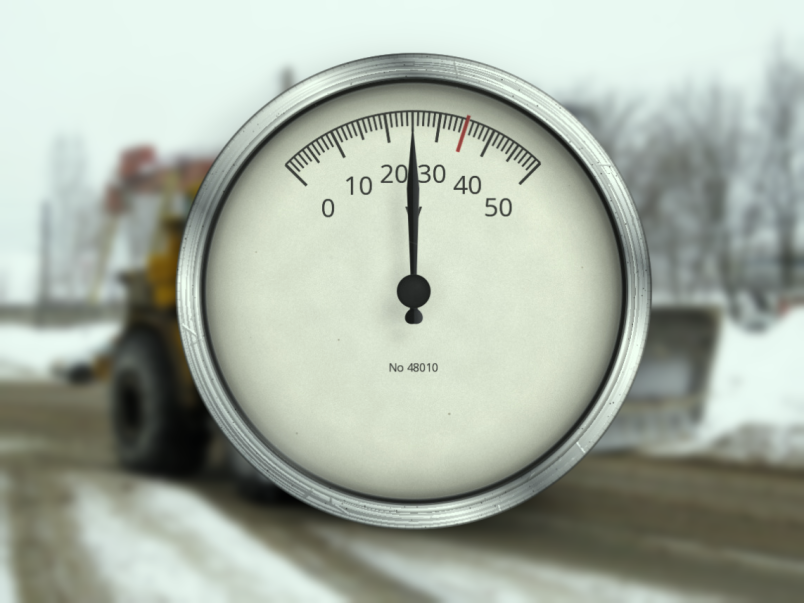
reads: 25
